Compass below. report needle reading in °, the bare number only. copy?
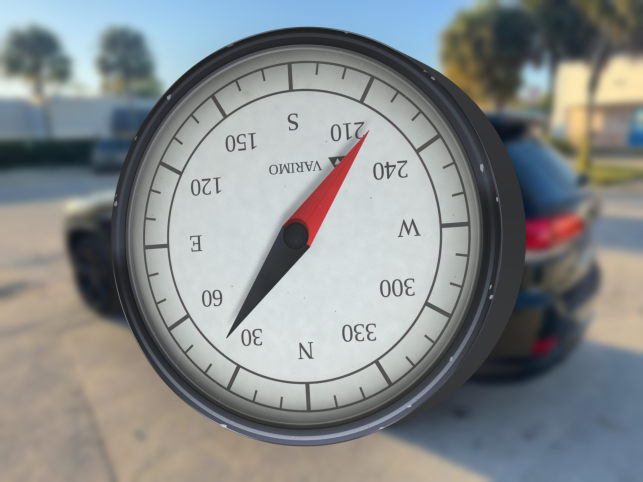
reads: 220
